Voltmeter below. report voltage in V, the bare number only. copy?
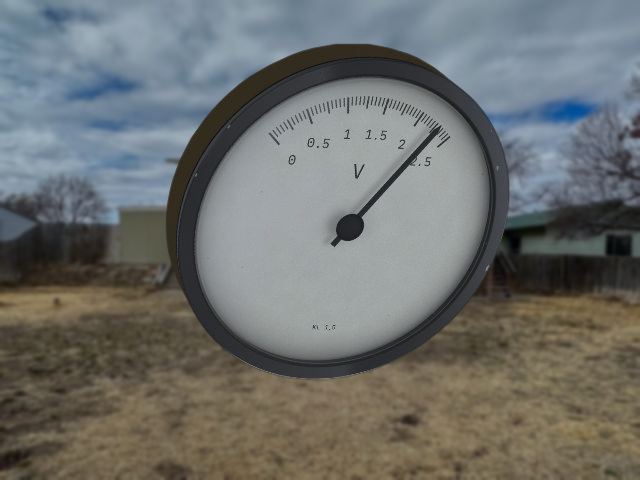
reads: 2.25
